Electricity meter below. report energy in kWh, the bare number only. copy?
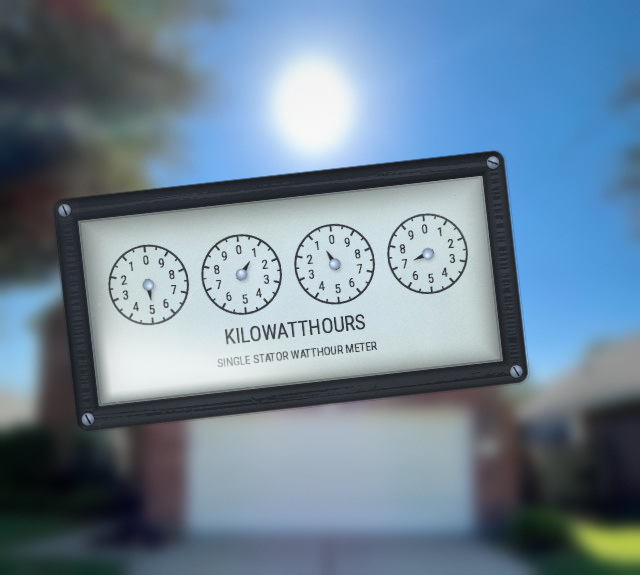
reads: 5107
